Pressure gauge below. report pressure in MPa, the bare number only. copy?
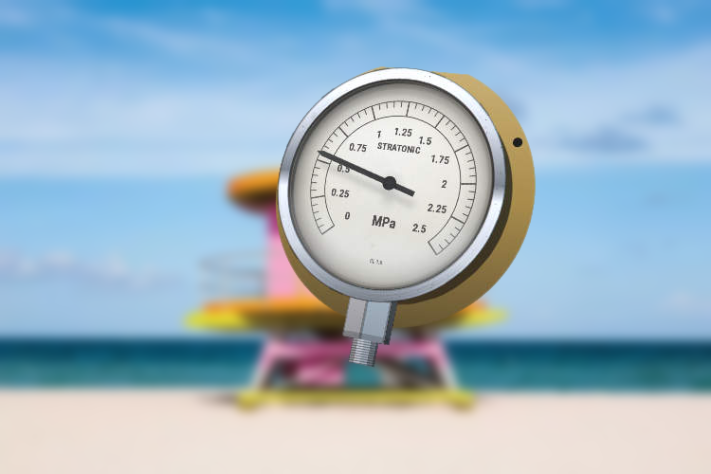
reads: 0.55
